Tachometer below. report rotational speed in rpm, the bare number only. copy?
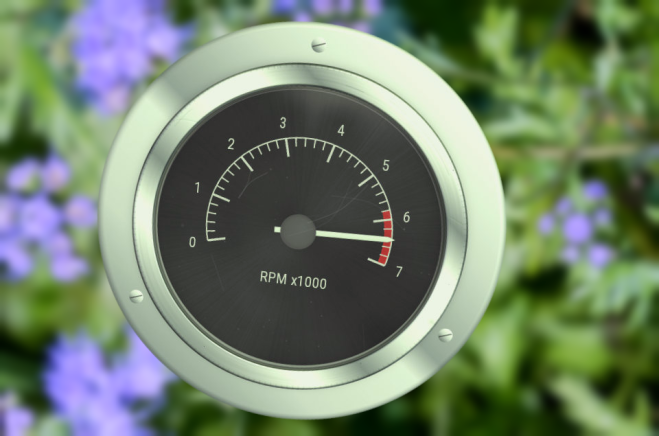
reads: 6400
